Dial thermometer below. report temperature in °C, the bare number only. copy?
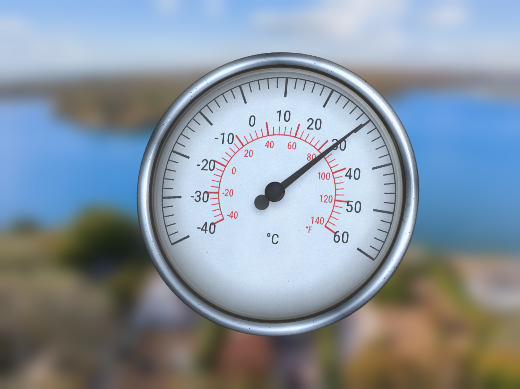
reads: 30
